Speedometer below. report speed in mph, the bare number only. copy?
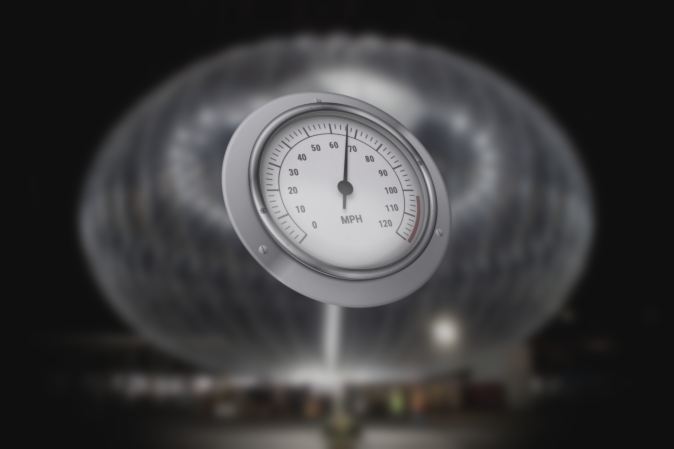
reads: 66
